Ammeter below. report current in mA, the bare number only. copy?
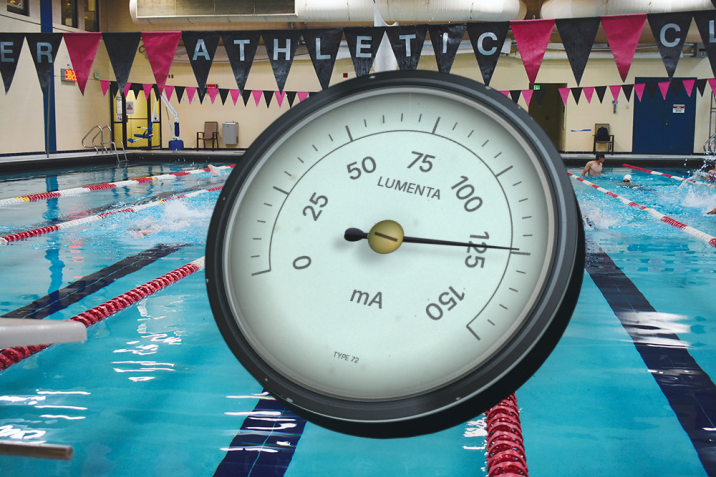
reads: 125
